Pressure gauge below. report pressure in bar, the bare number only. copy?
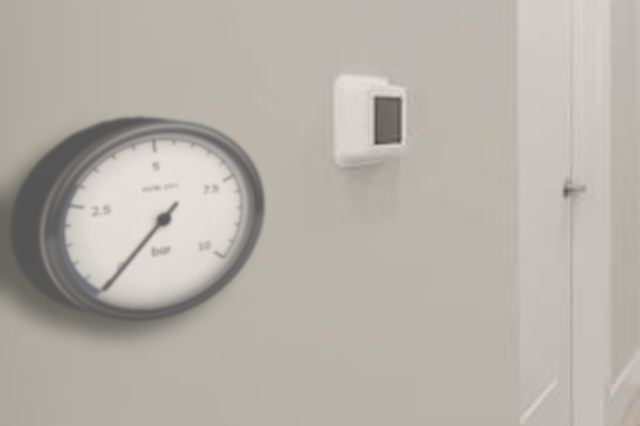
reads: 0
